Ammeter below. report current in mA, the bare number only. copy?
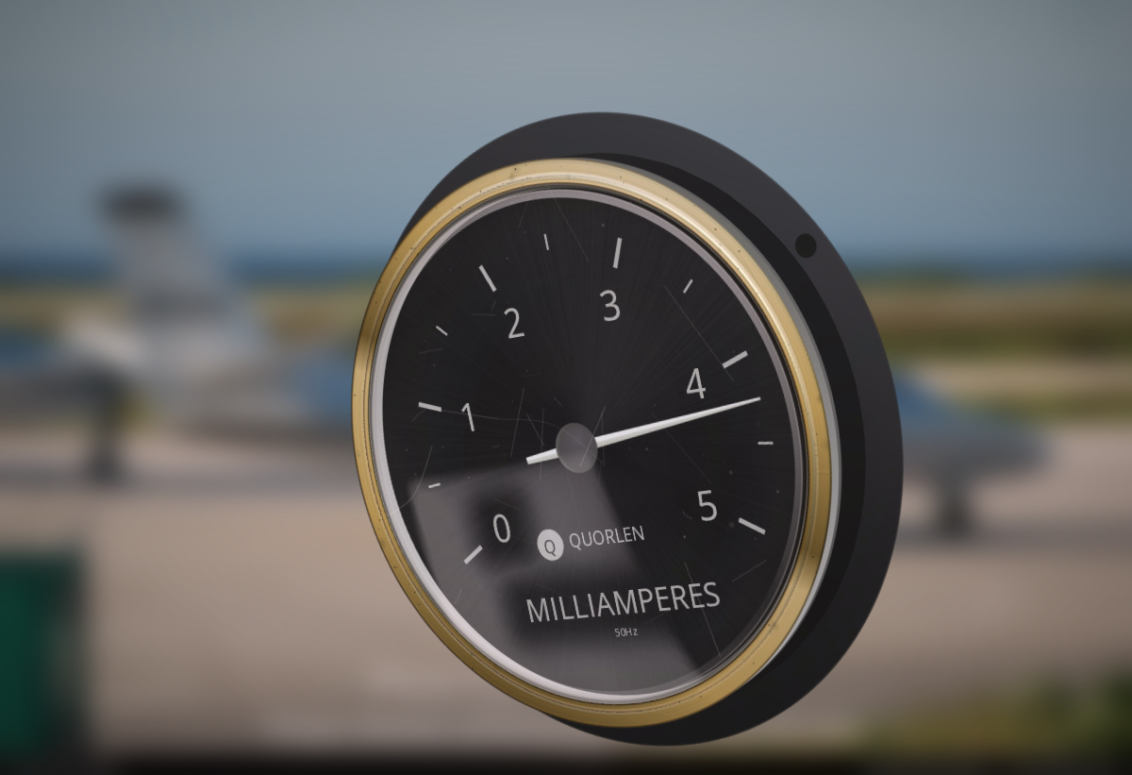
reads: 4.25
